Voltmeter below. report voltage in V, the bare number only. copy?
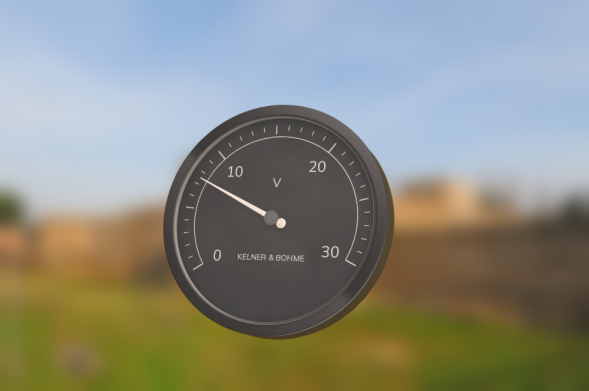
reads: 7.5
